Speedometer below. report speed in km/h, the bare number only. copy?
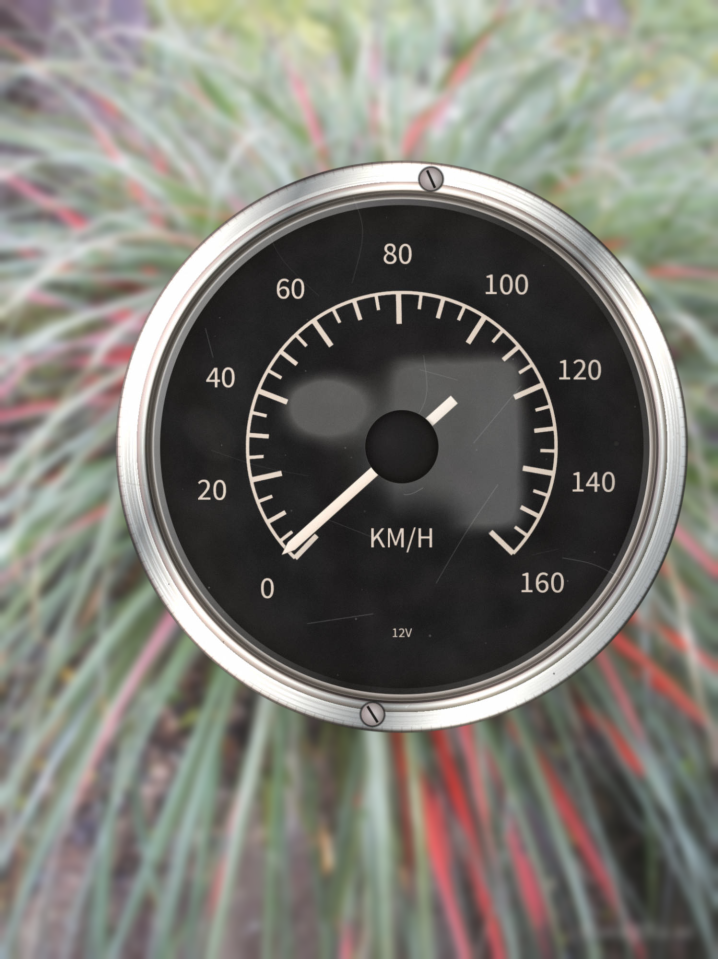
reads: 2.5
